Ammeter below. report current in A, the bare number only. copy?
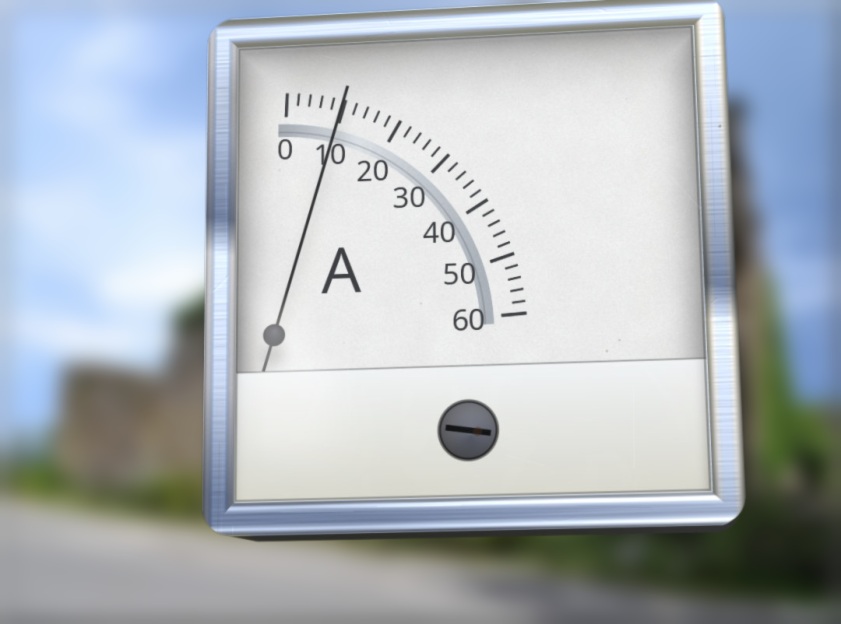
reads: 10
